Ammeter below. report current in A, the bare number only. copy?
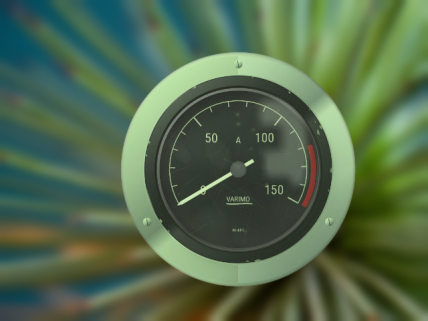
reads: 0
